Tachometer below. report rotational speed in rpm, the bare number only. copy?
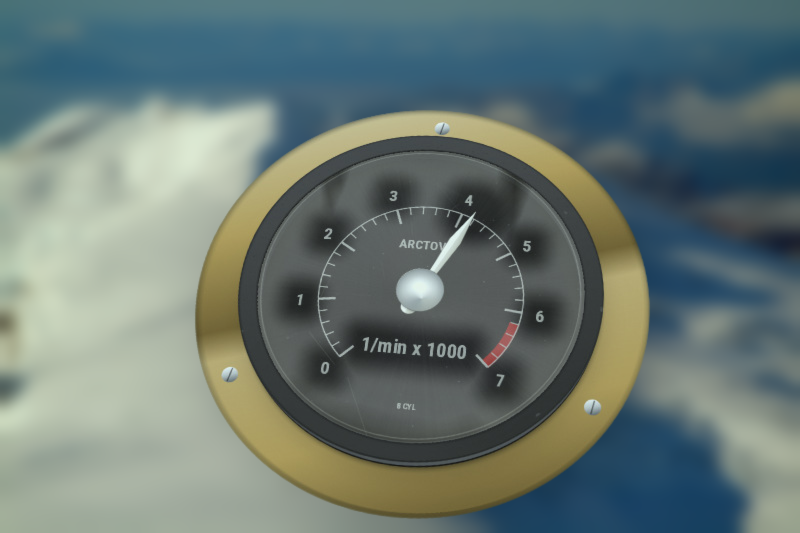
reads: 4200
